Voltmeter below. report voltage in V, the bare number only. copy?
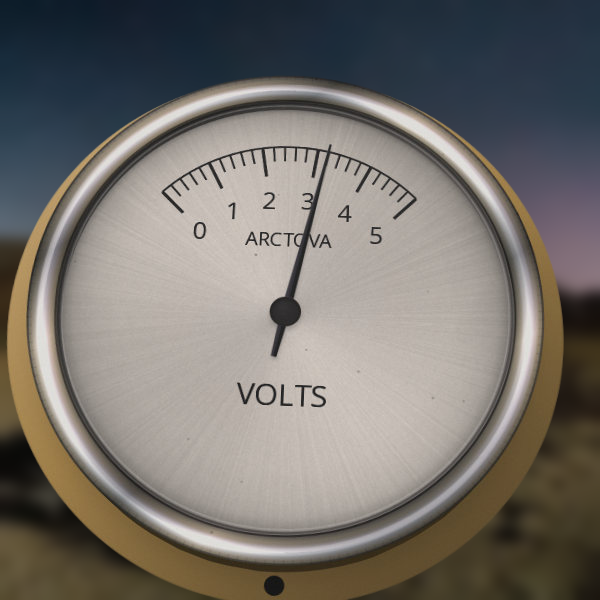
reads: 3.2
